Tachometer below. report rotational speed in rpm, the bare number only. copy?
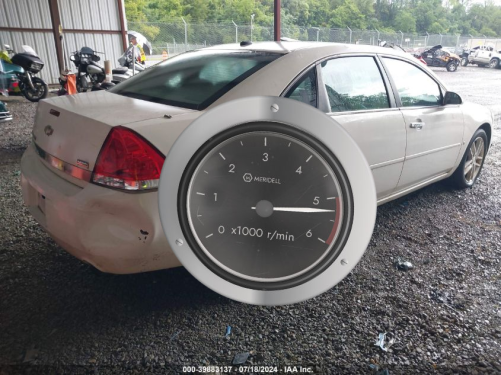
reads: 5250
